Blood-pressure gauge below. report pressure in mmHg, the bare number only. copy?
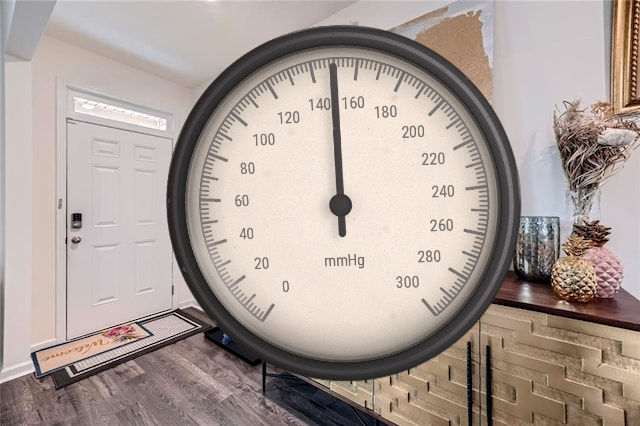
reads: 150
